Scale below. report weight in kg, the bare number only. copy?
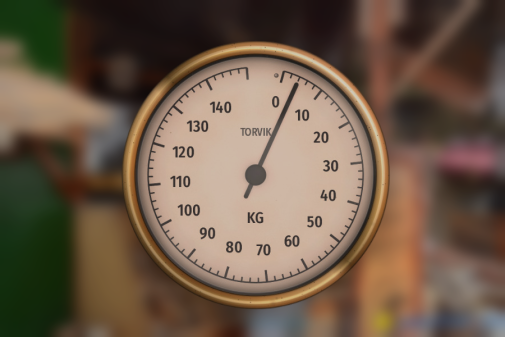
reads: 4
